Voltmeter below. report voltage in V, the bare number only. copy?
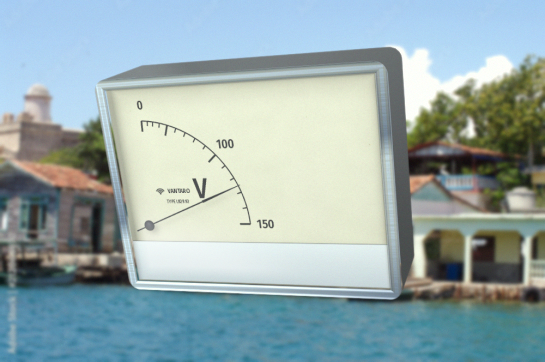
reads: 125
